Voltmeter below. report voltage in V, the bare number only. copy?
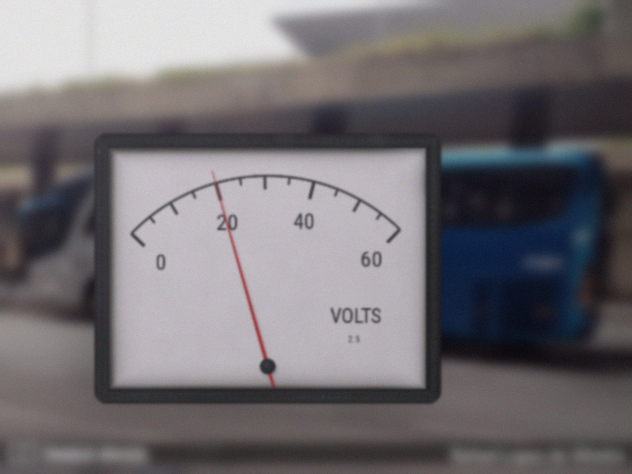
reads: 20
